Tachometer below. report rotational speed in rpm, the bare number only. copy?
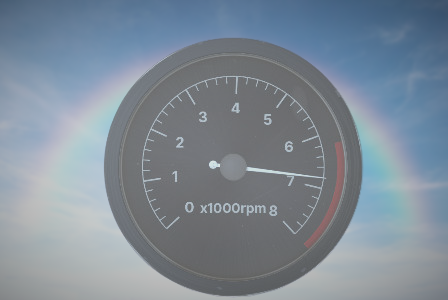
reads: 6800
